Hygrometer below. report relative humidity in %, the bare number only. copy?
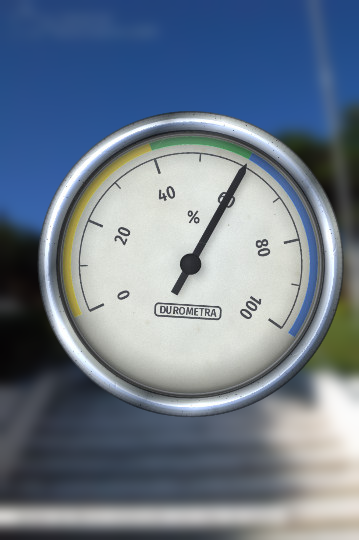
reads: 60
